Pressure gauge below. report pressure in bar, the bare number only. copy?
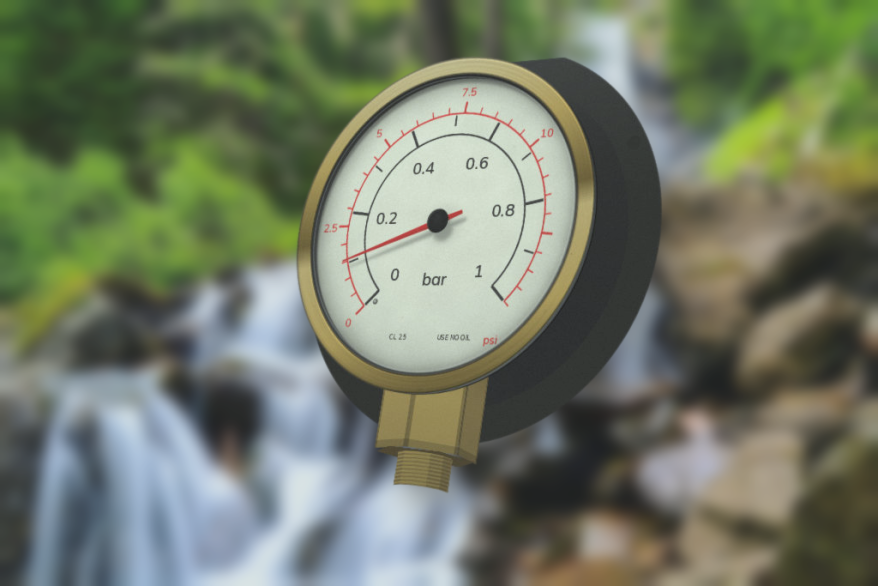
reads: 0.1
